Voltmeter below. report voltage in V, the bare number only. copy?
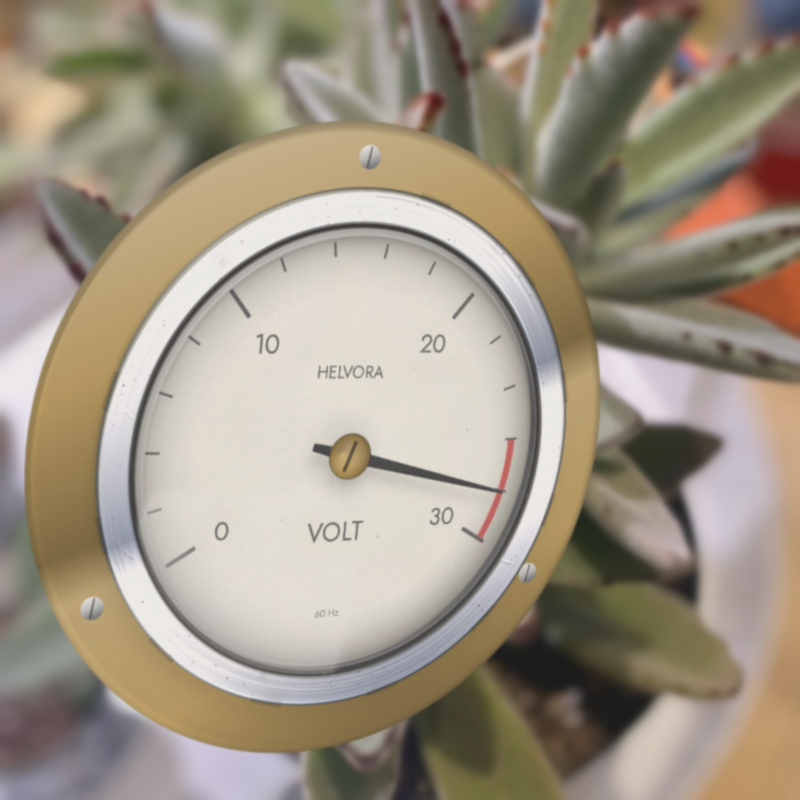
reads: 28
